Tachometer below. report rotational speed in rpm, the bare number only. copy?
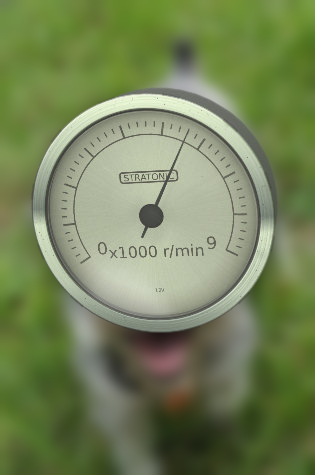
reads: 5600
